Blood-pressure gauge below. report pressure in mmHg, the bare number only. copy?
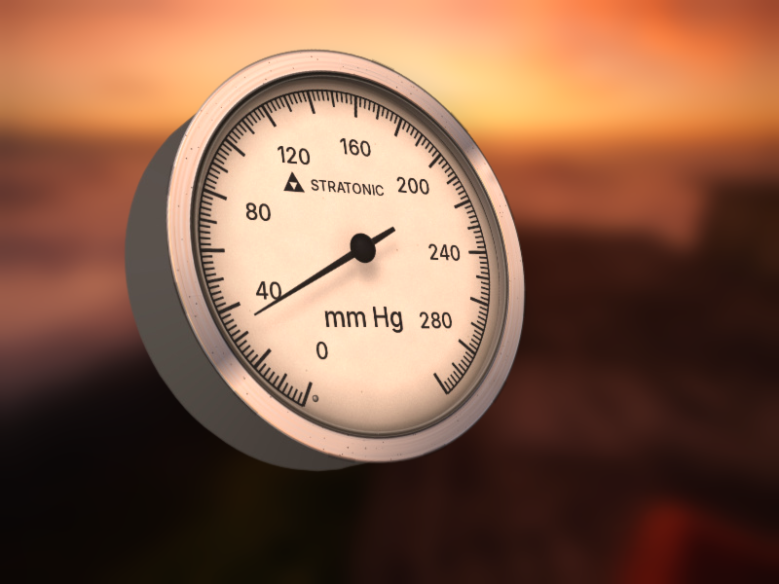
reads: 34
